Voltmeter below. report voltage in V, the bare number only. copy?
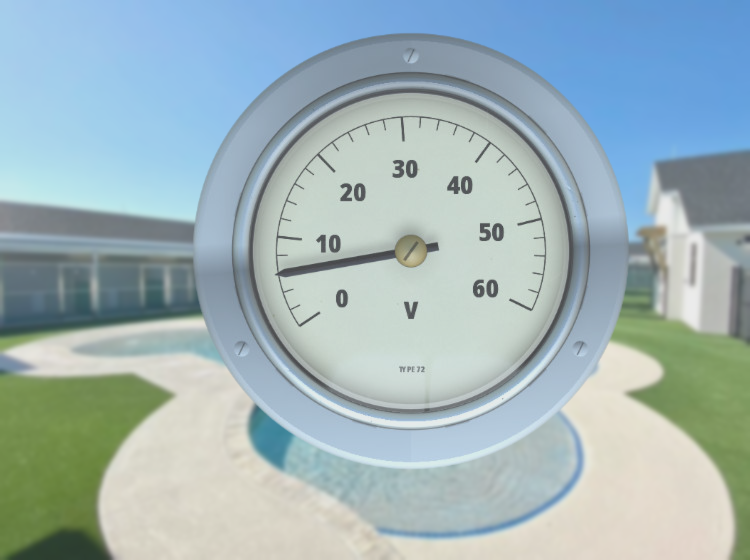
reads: 6
